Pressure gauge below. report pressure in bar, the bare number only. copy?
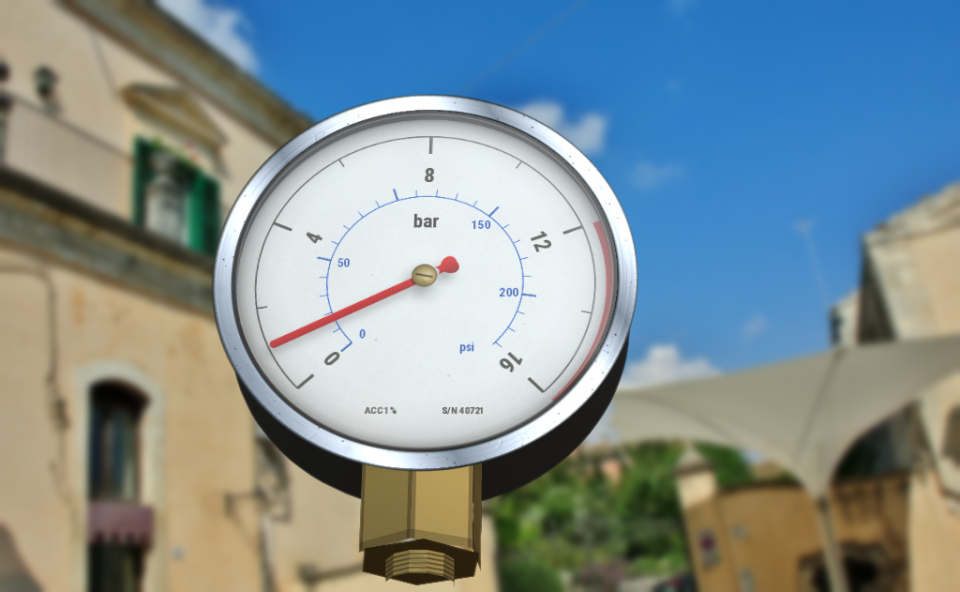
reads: 1
